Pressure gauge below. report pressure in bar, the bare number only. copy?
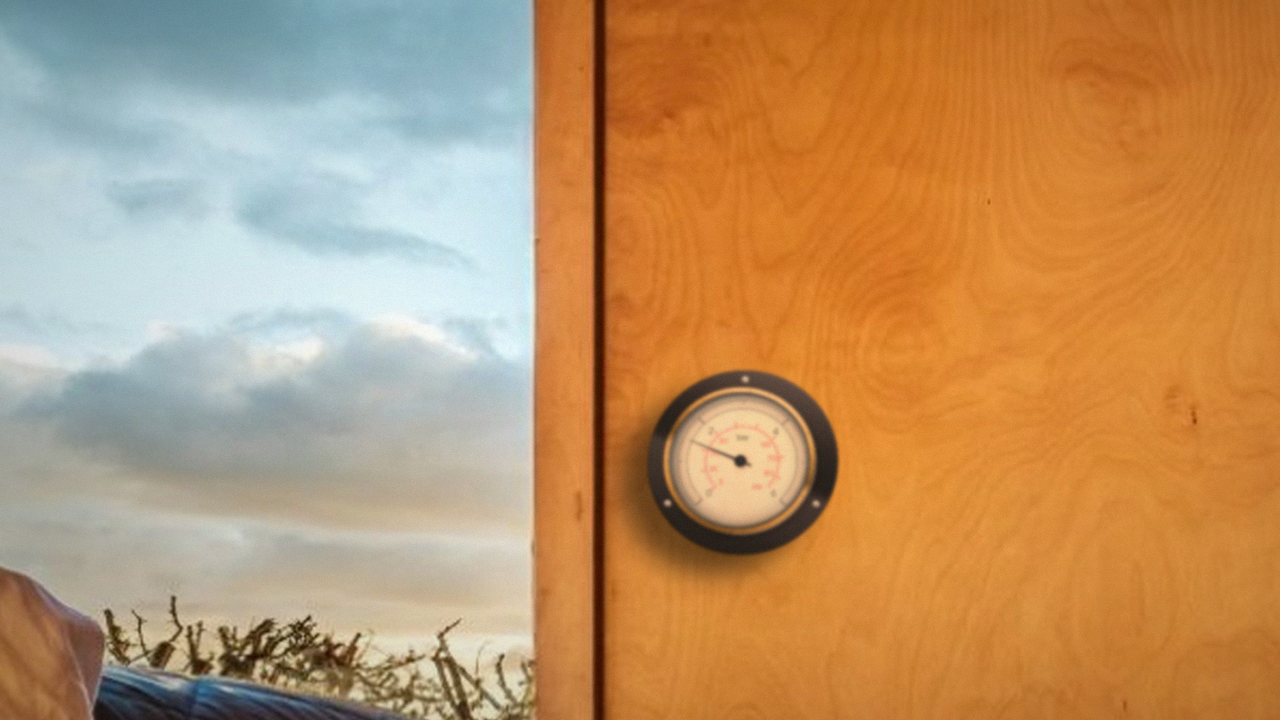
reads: 1.5
